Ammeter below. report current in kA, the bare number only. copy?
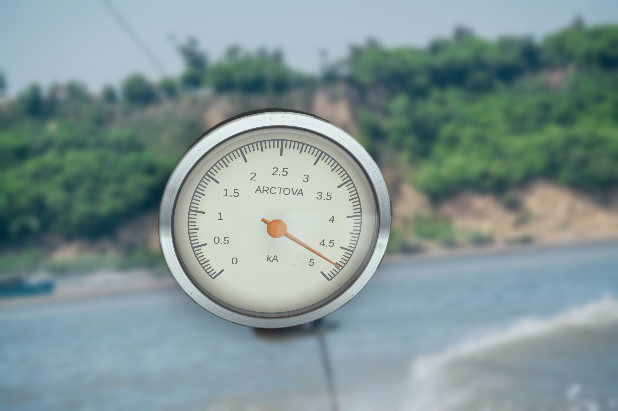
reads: 4.75
